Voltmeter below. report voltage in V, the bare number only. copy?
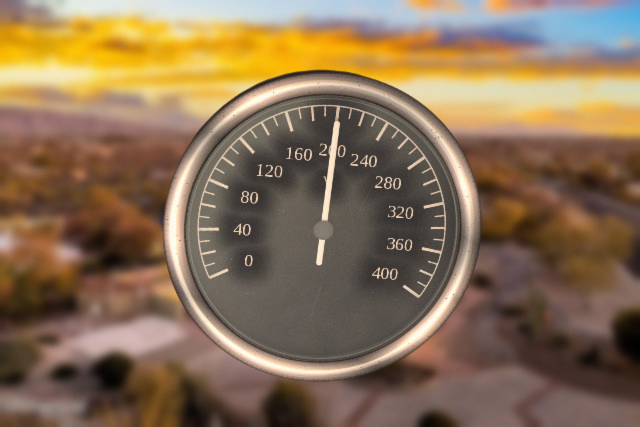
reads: 200
